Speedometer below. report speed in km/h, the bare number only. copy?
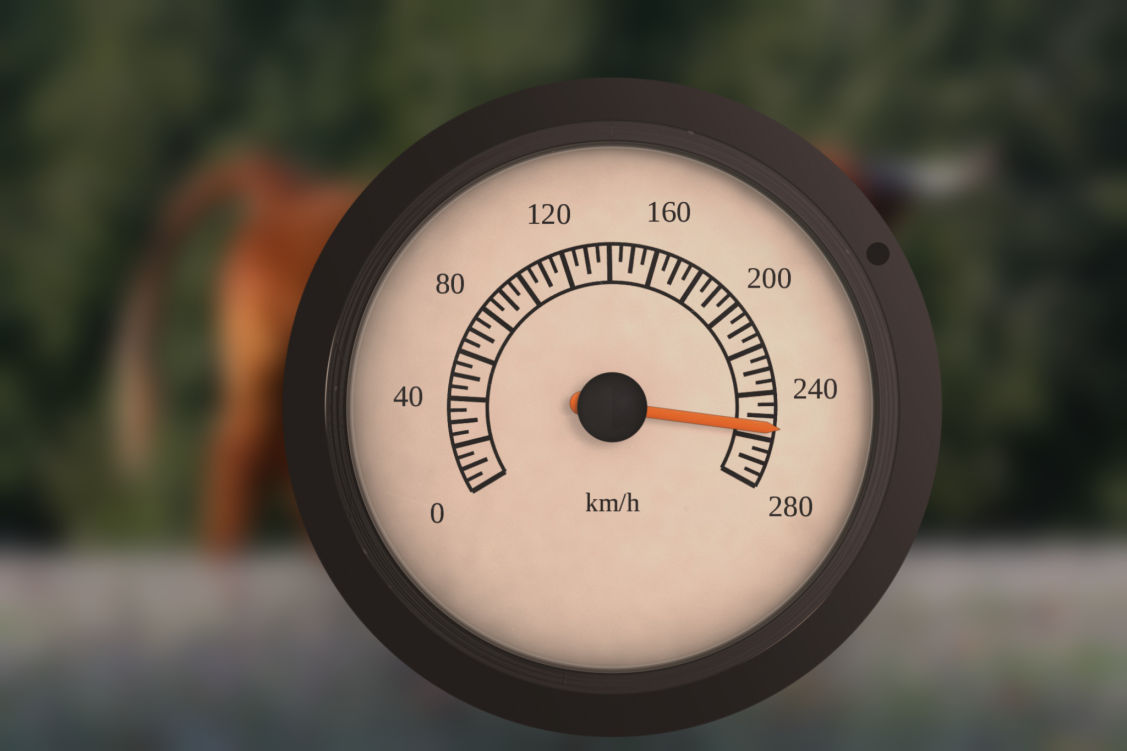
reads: 255
